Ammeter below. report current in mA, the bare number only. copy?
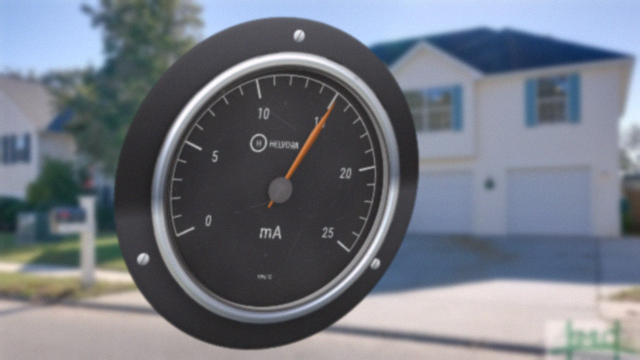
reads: 15
